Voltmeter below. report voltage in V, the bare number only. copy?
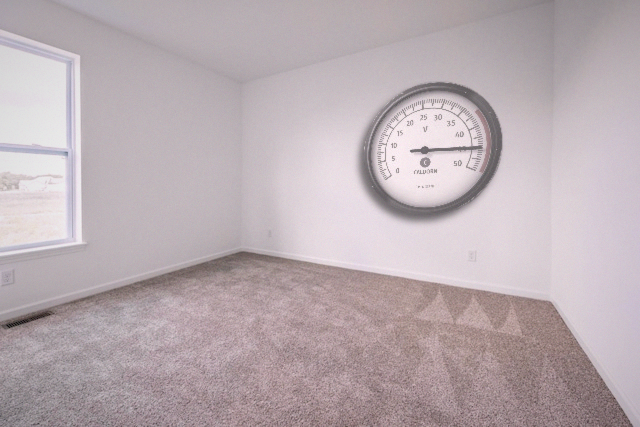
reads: 45
